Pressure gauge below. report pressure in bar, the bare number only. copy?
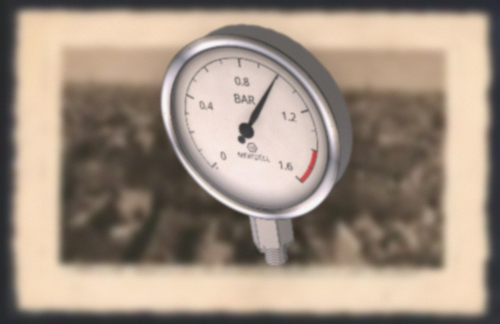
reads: 1
